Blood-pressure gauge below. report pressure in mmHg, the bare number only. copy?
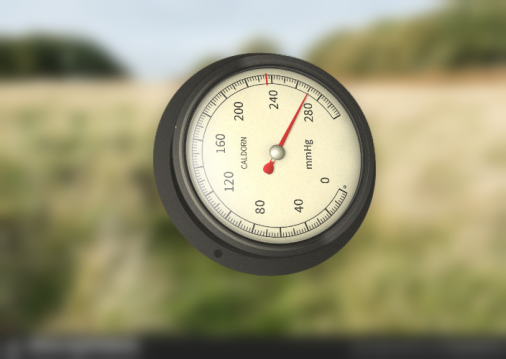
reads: 270
